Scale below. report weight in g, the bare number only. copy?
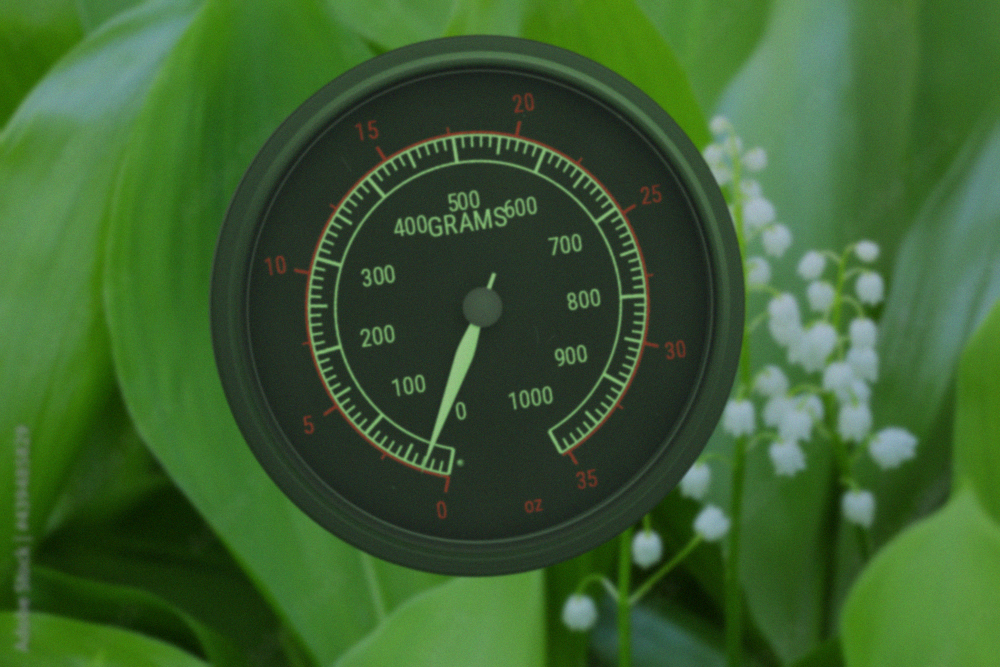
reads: 30
